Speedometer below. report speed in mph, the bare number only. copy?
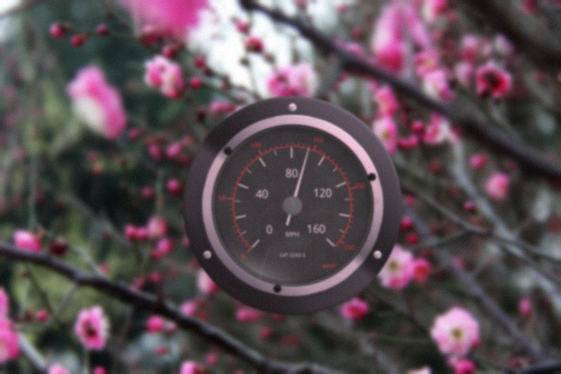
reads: 90
